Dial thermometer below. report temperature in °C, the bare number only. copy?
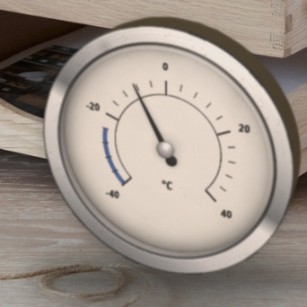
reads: -8
